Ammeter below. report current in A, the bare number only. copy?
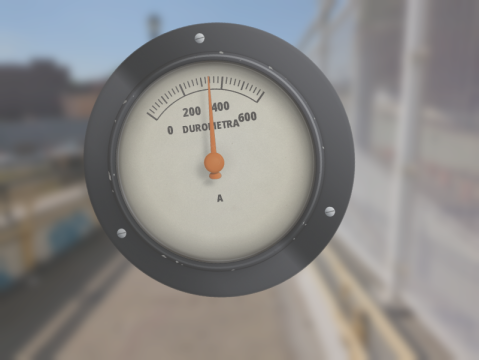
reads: 340
